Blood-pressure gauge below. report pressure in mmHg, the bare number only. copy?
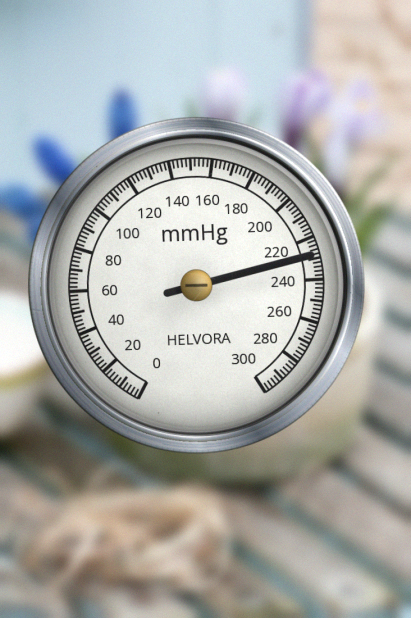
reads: 228
